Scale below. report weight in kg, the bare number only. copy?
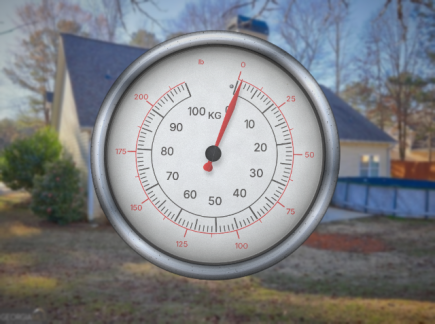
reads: 1
